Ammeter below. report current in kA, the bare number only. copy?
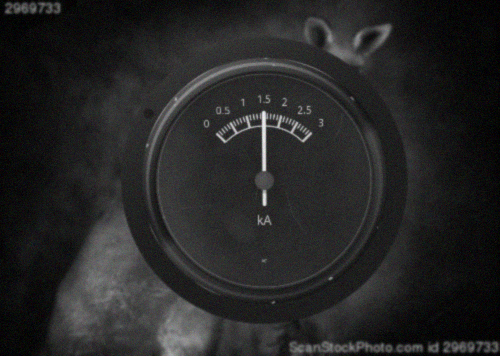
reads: 1.5
